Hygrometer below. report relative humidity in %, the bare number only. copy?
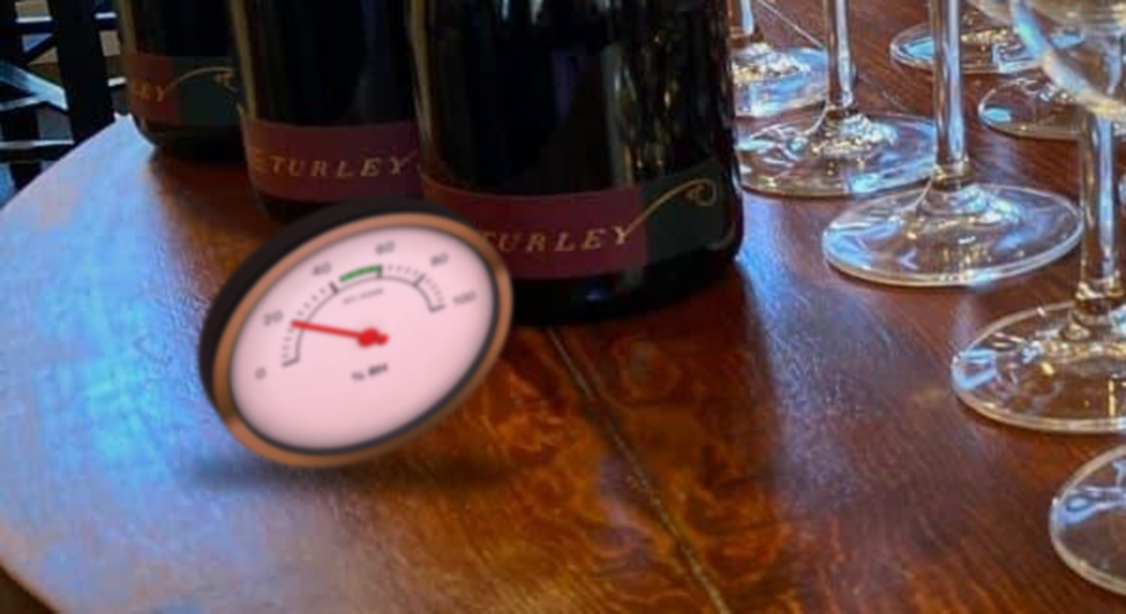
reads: 20
